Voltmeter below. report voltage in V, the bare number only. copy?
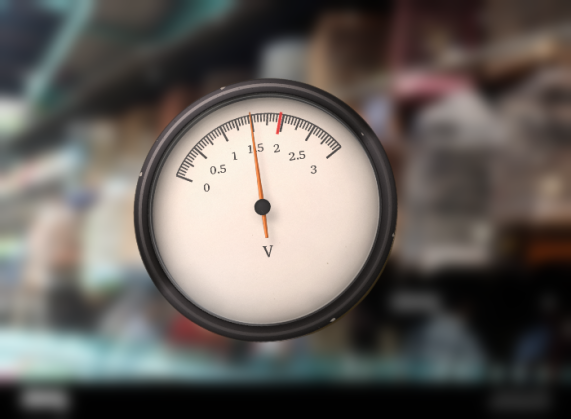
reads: 1.5
